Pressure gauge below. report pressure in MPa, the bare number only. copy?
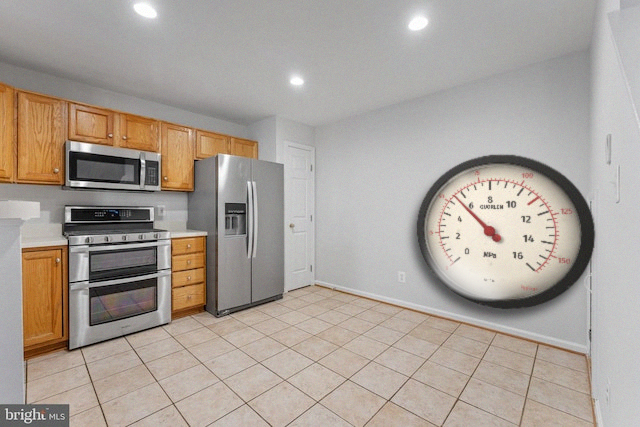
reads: 5.5
